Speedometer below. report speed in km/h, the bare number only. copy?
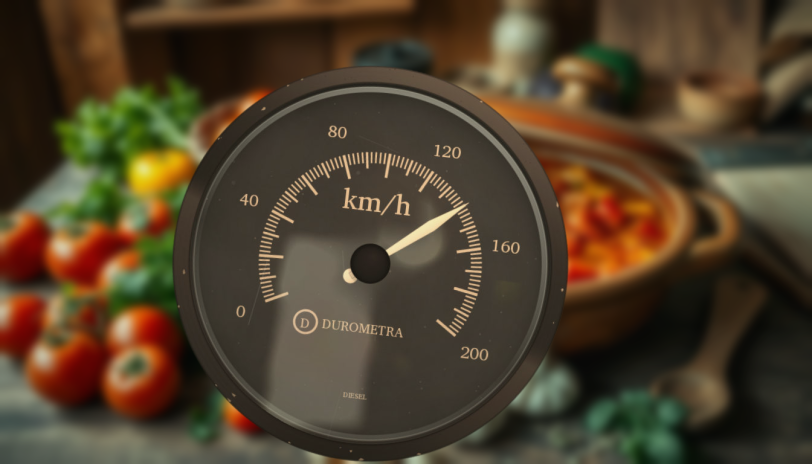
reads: 140
